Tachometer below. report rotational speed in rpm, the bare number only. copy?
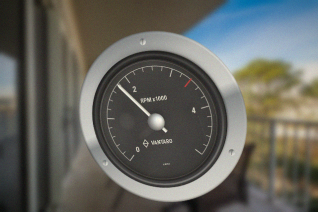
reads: 1800
